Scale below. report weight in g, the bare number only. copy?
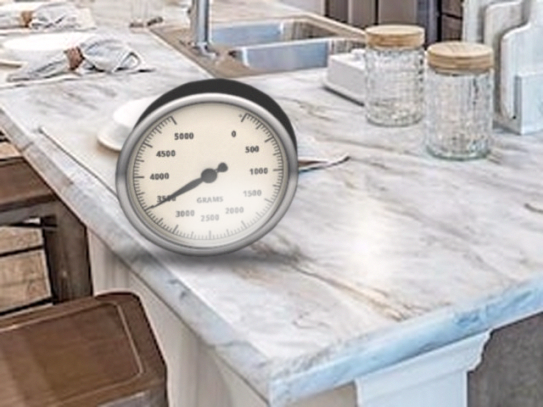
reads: 3500
